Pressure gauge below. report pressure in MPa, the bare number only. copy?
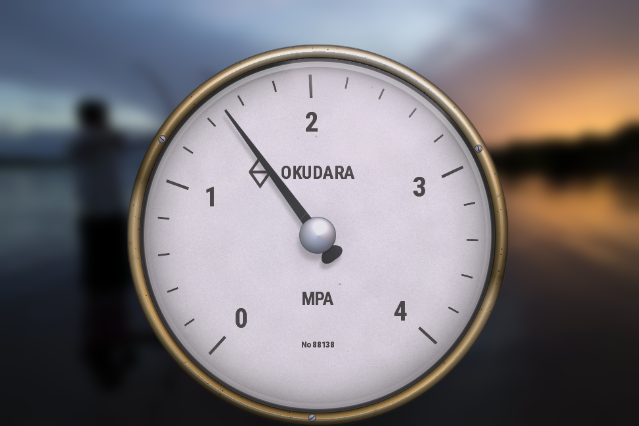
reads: 1.5
